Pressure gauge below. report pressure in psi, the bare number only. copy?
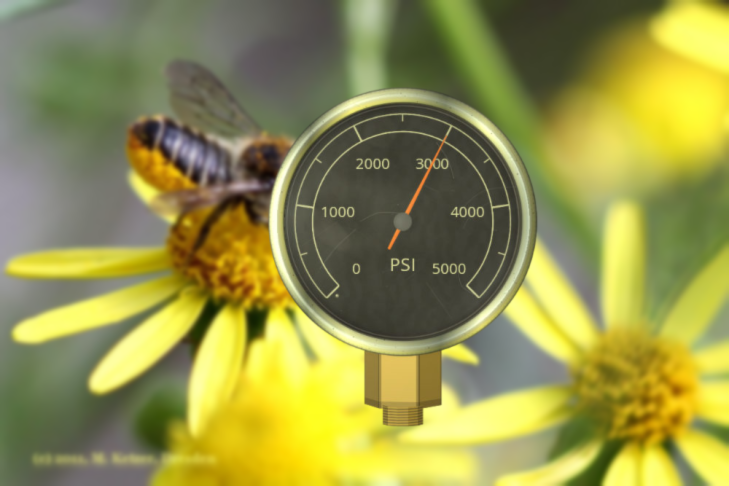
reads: 3000
